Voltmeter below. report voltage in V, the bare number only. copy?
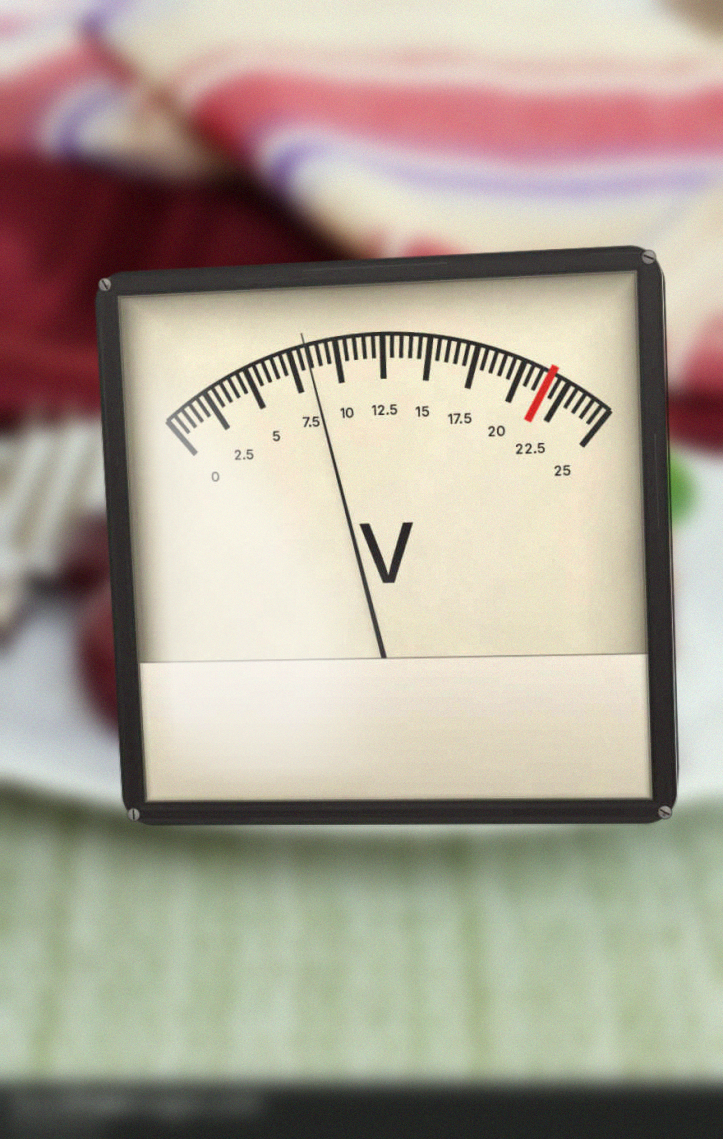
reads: 8.5
